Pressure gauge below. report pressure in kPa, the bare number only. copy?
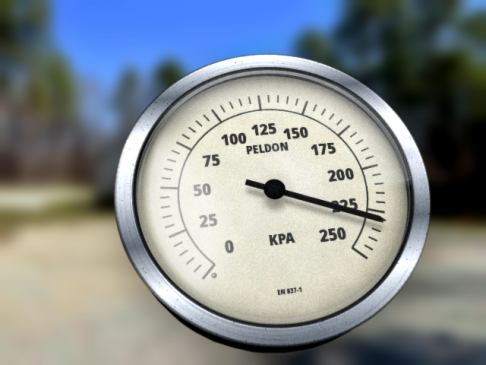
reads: 230
